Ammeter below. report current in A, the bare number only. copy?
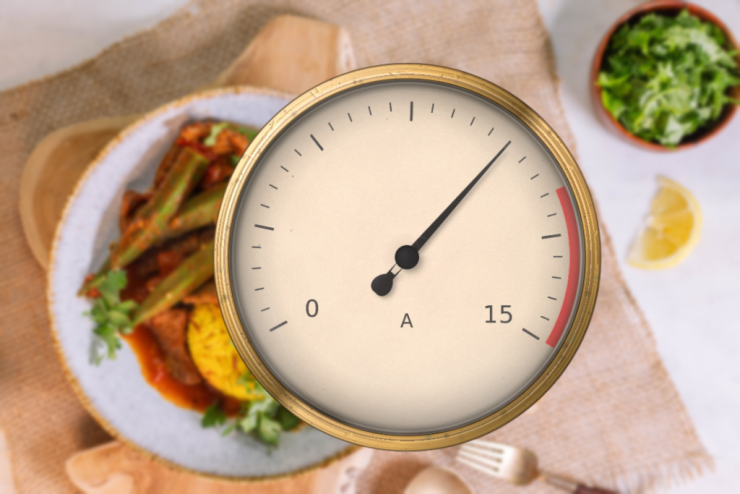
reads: 10
